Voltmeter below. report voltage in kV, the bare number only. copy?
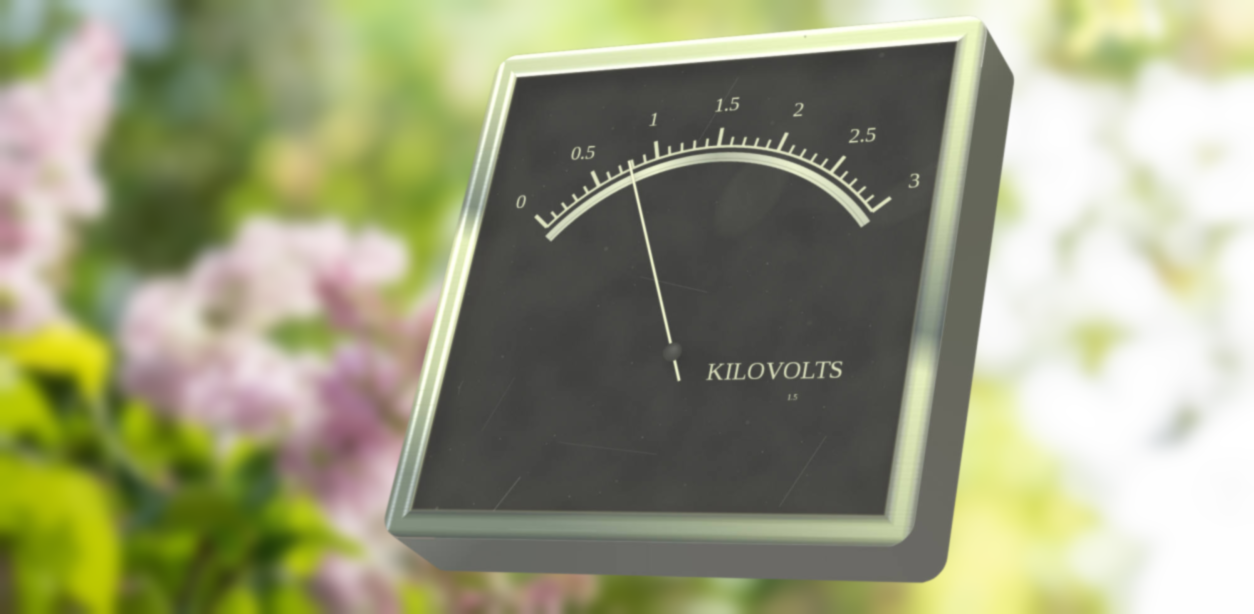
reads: 0.8
